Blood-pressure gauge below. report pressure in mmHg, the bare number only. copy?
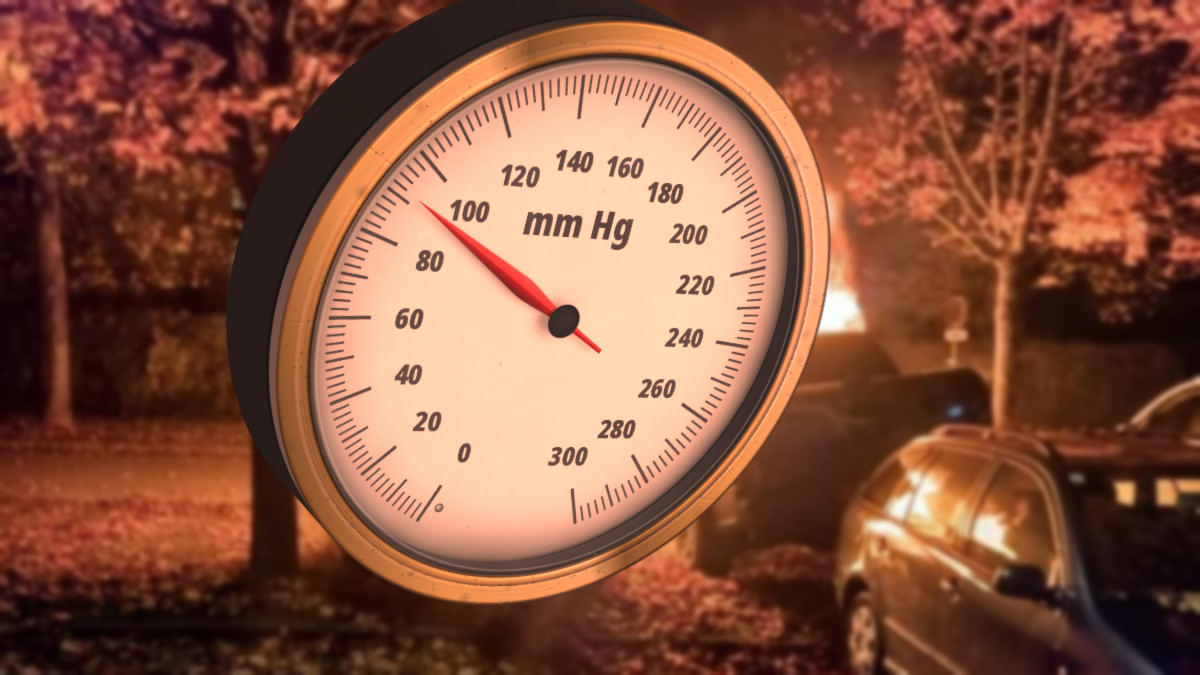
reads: 92
